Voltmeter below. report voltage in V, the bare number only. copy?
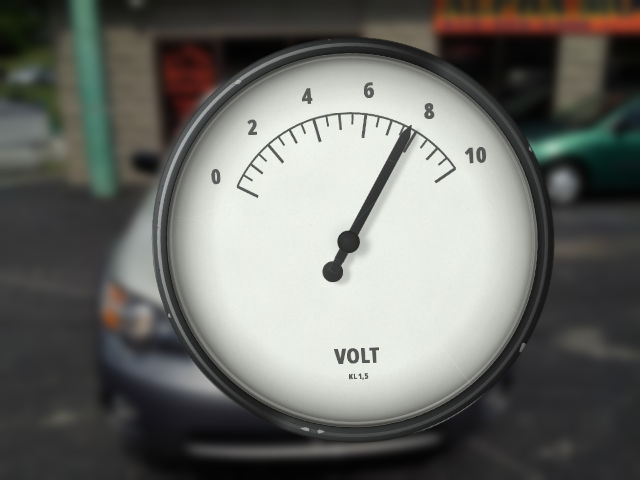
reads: 7.75
